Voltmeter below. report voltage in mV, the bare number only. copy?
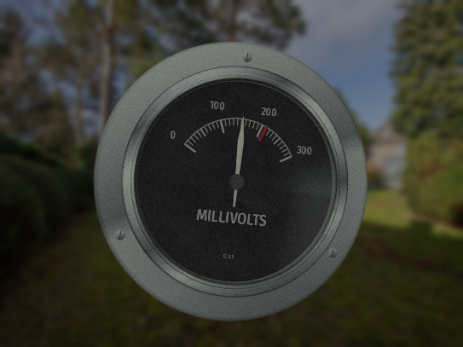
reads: 150
